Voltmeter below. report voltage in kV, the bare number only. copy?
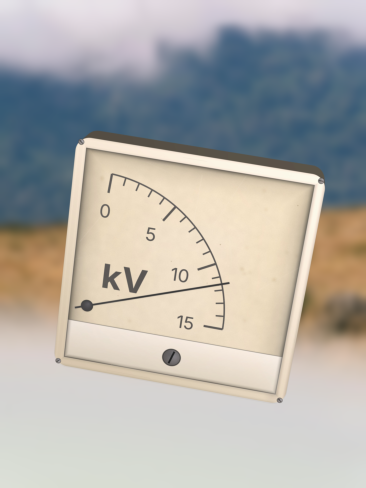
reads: 11.5
